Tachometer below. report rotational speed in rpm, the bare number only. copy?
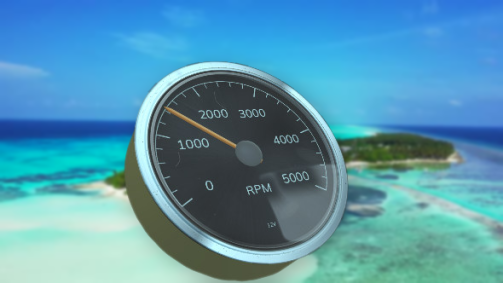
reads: 1400
